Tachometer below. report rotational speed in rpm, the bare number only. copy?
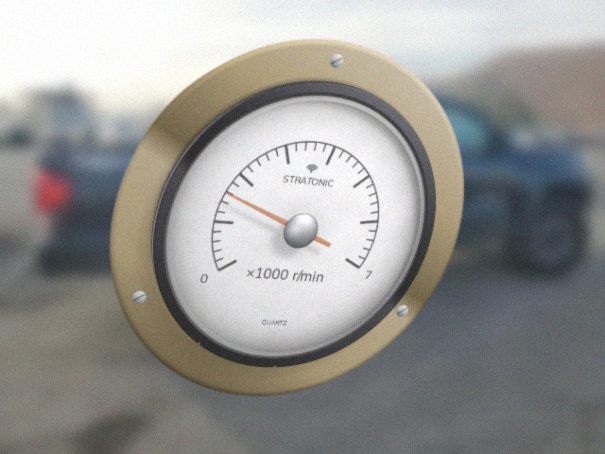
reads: 1600
